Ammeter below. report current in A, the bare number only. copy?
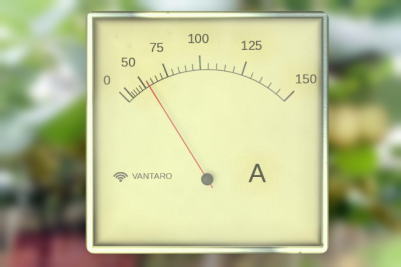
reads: 55
